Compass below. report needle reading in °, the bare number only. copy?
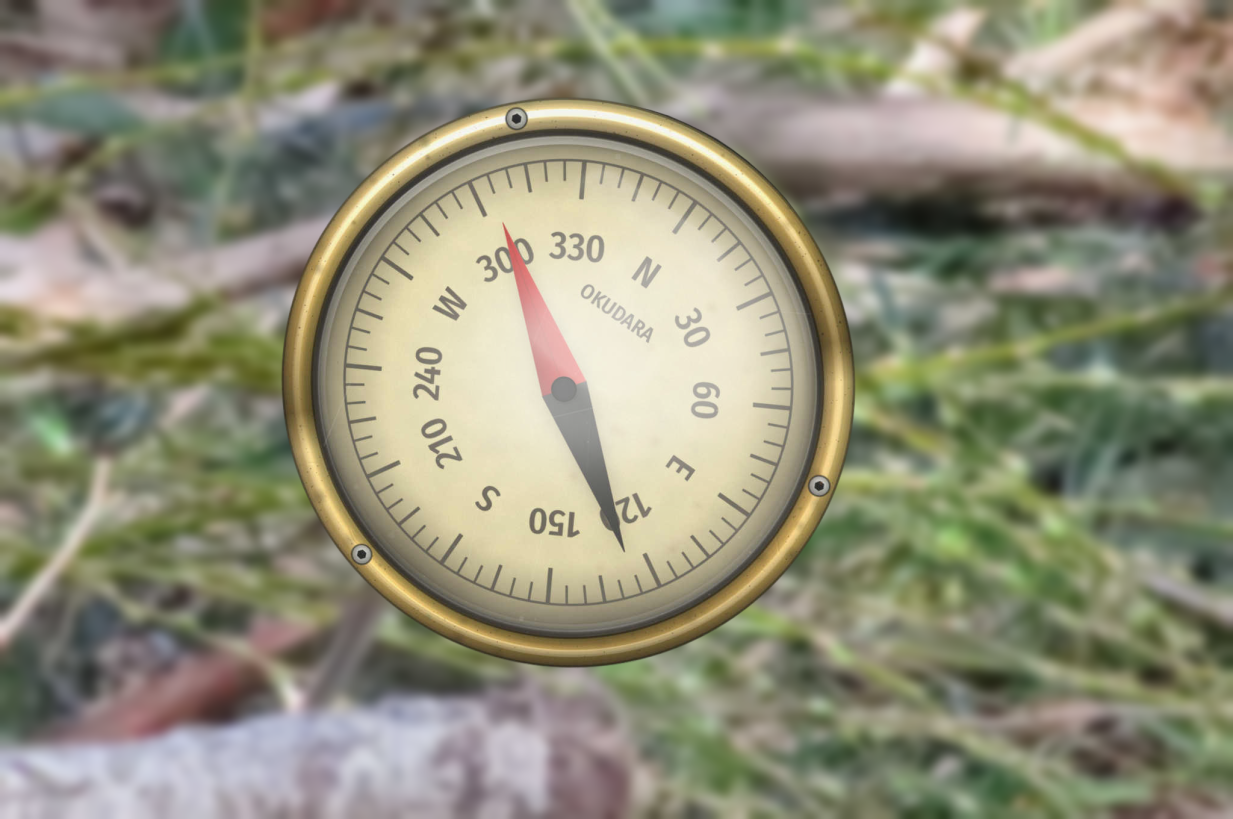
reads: 305
